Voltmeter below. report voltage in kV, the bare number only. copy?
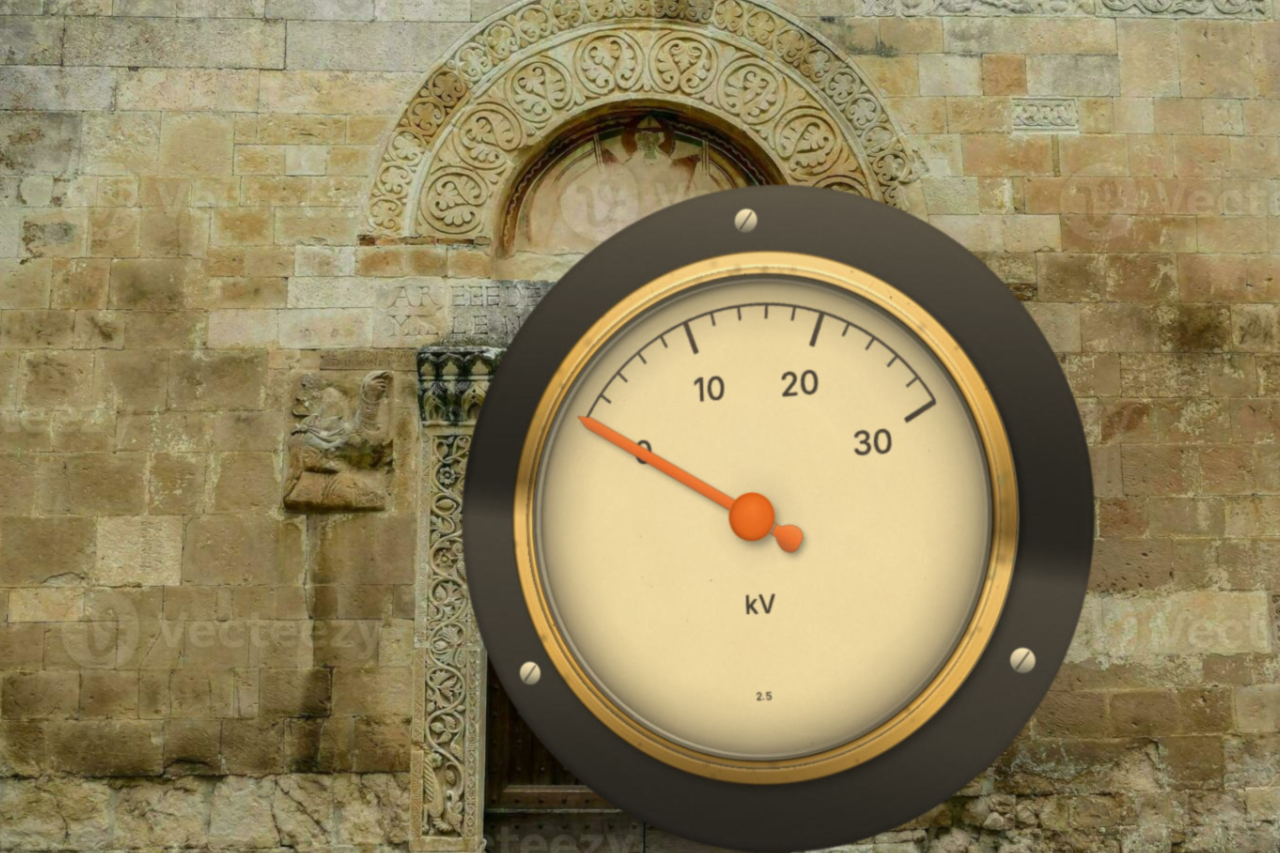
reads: 0
